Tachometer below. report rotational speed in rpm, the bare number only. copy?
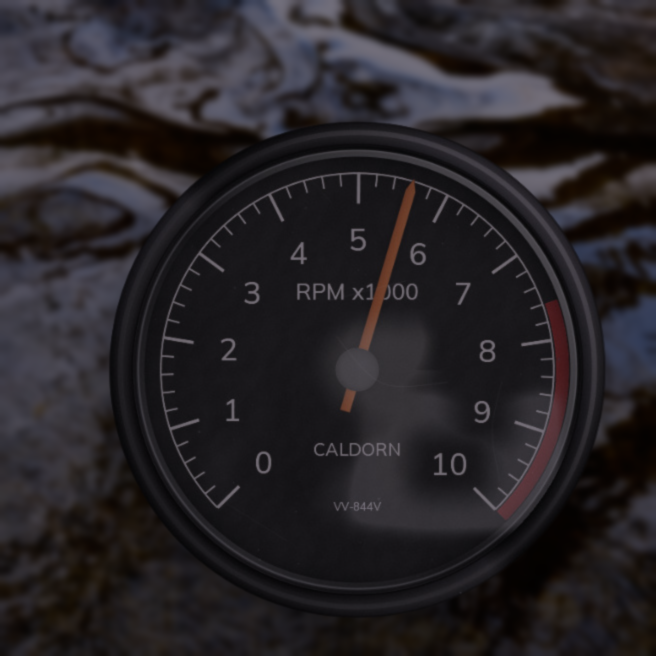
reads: 5600
